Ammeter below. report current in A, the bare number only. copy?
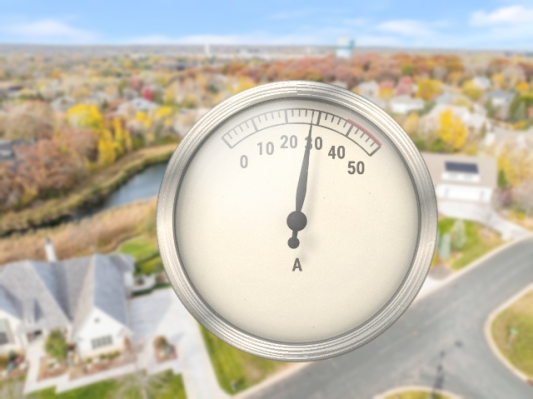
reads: 28
